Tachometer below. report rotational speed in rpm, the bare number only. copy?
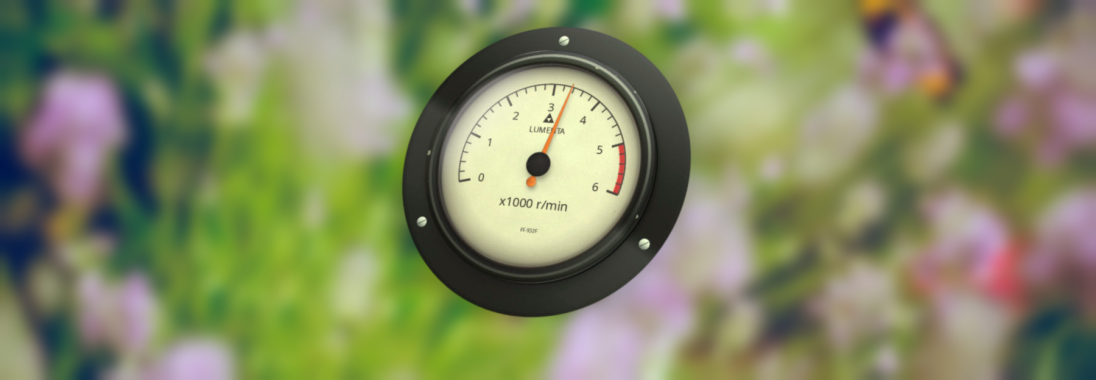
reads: 3400
